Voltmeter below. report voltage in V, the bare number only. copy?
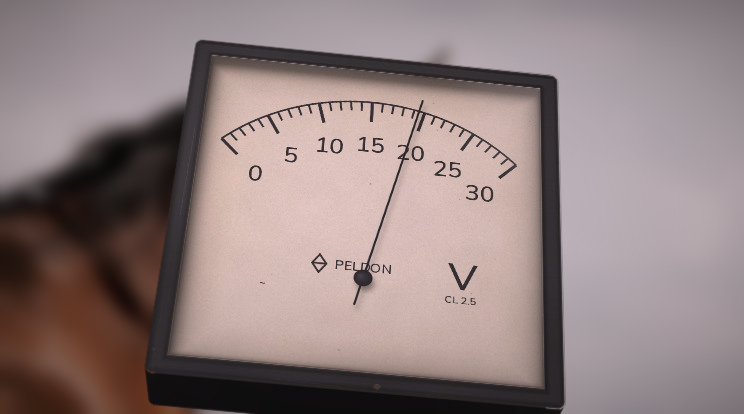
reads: 19.5
